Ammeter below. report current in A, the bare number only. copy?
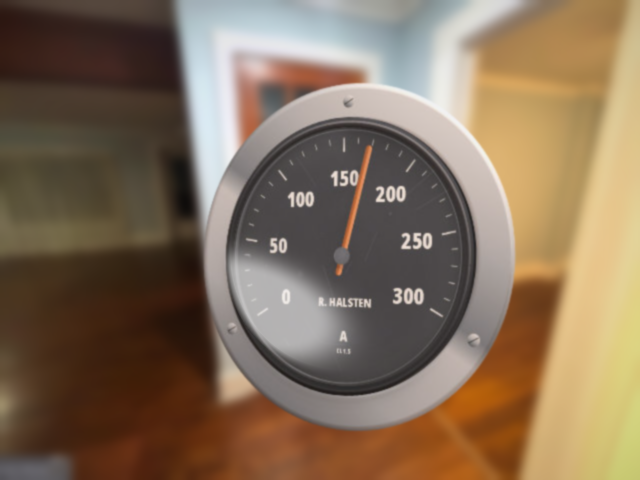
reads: 170
